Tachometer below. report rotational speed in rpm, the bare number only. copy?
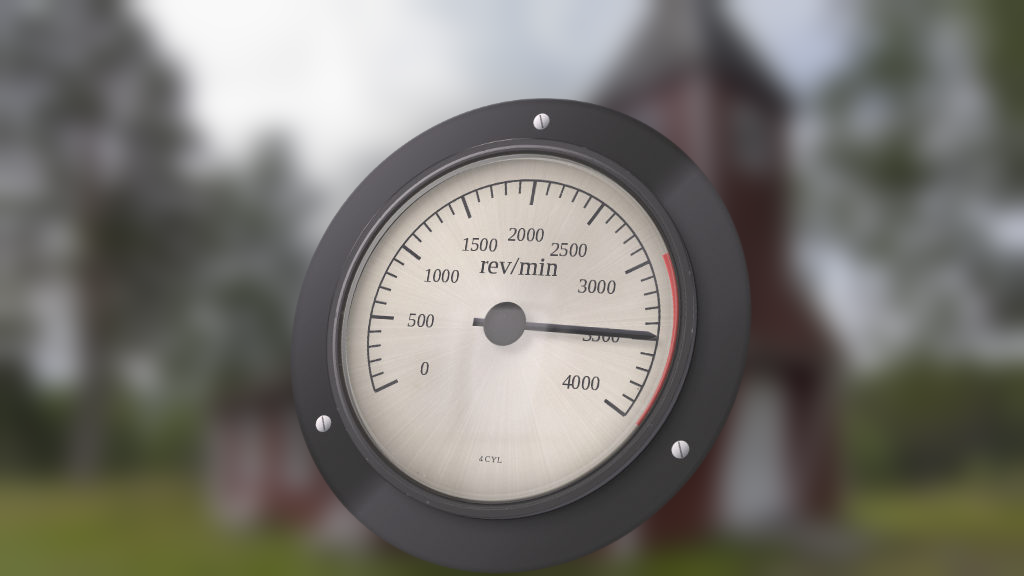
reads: 3500
